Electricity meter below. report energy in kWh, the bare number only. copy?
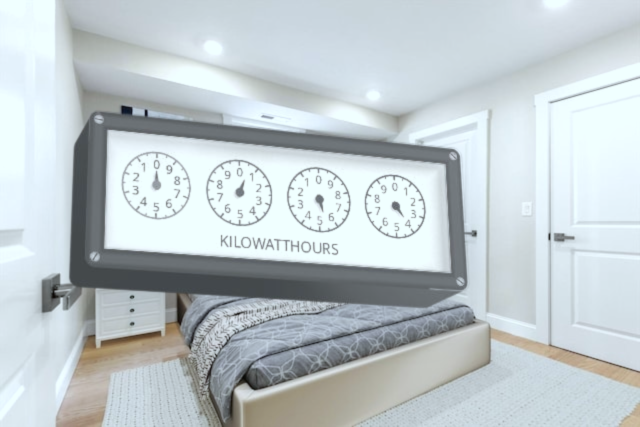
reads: 54
